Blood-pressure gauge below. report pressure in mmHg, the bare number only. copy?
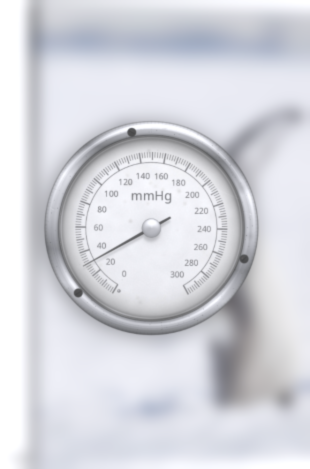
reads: 30
